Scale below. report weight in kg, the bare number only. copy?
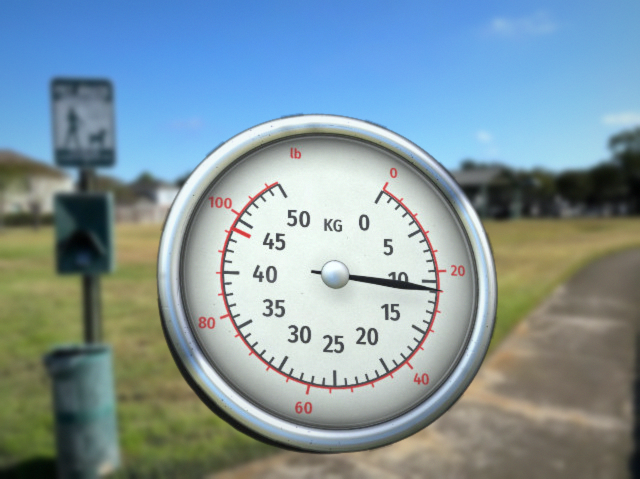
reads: 11
